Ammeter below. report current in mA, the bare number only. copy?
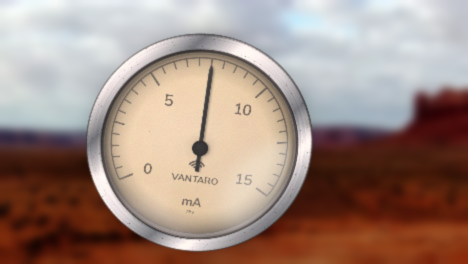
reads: 7.5
